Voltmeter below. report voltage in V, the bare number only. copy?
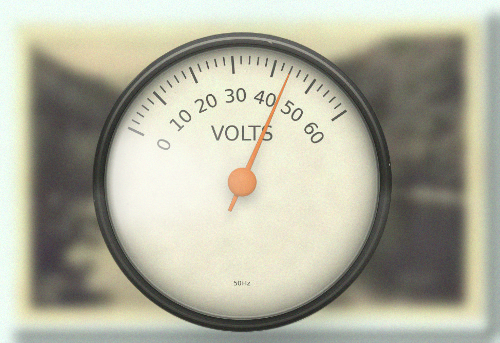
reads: 44
